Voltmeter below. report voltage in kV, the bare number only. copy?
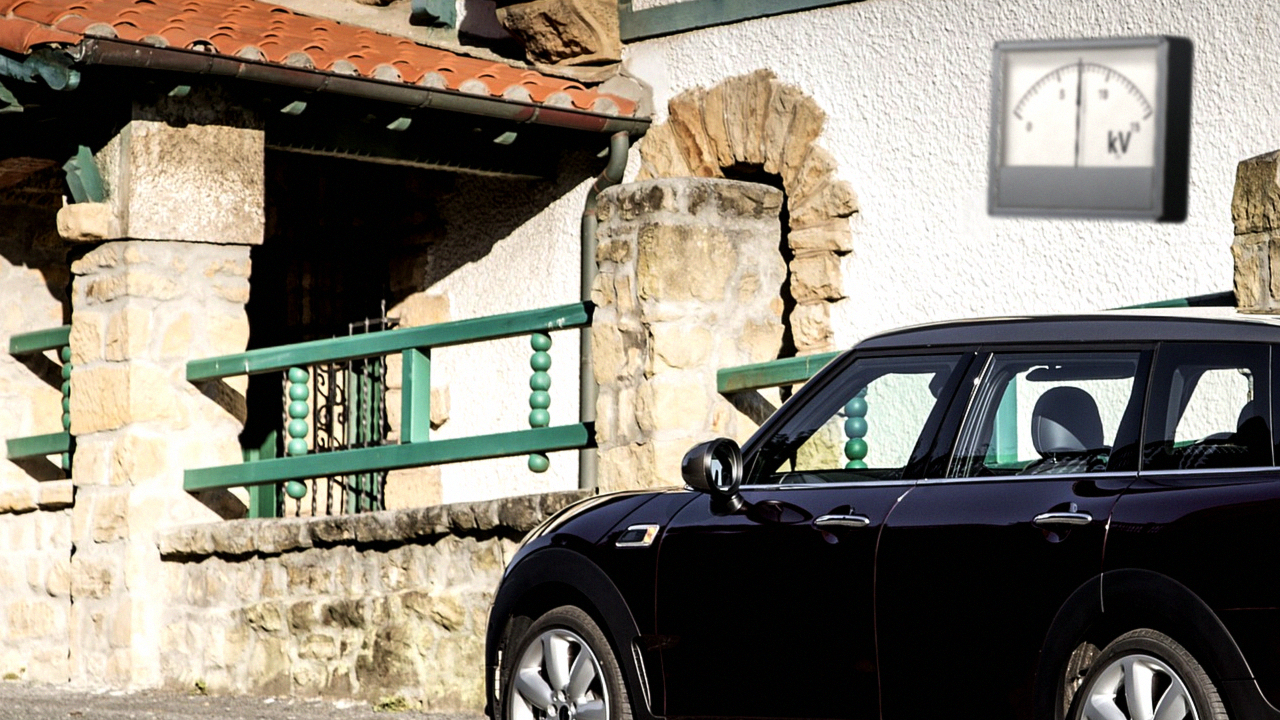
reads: 7.5
